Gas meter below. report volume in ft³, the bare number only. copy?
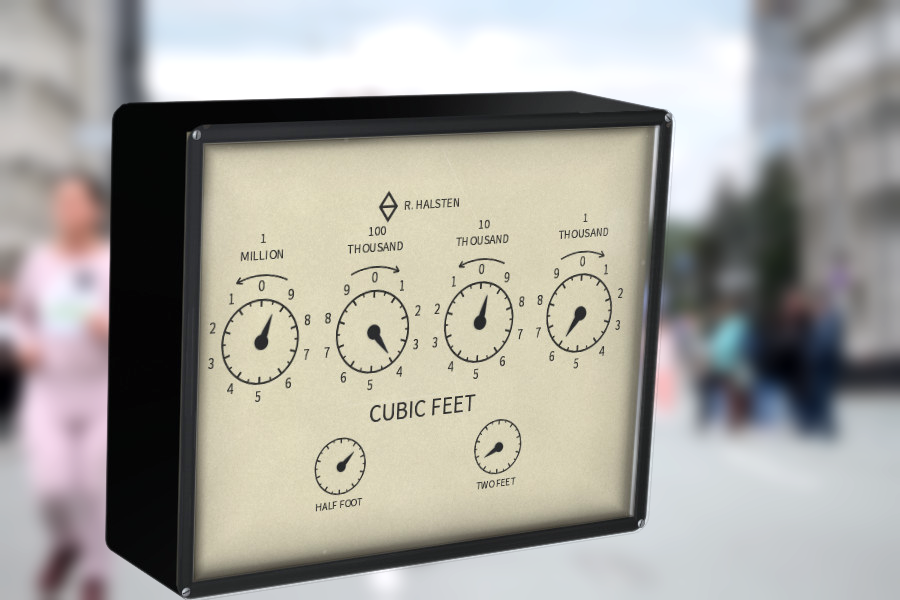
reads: 939600
